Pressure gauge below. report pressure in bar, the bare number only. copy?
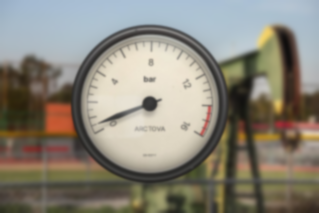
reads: 0.5
